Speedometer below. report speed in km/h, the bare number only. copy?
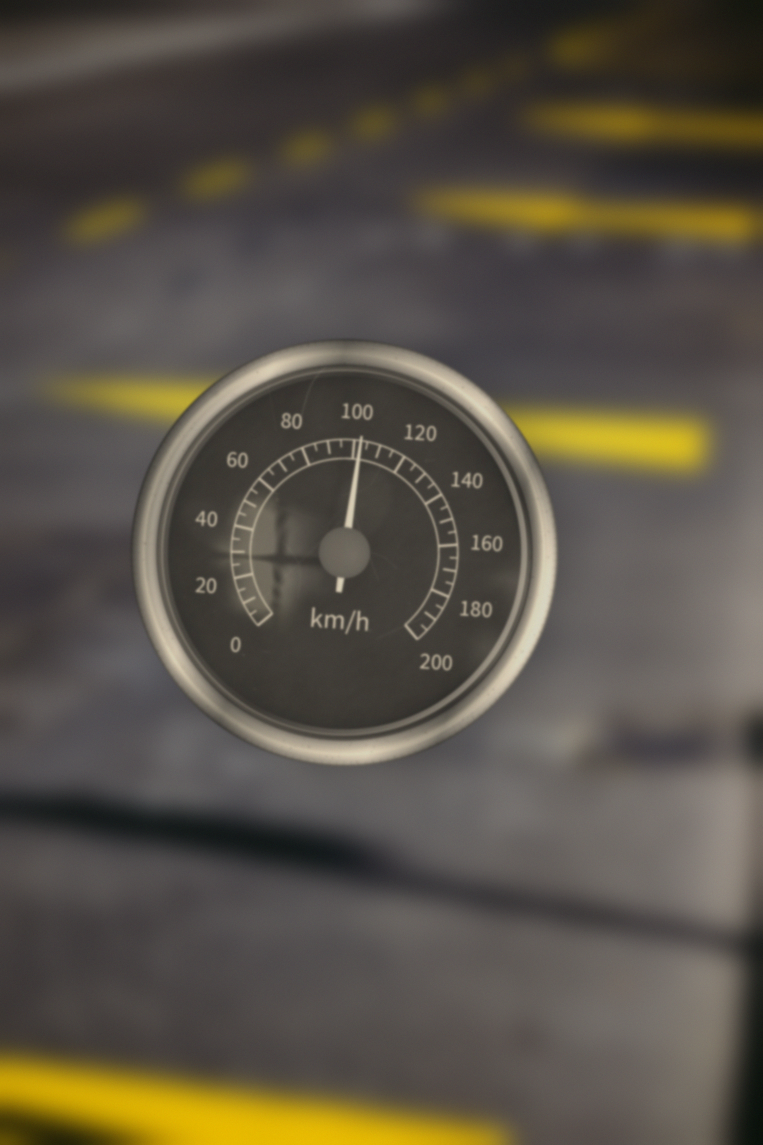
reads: 102.5
